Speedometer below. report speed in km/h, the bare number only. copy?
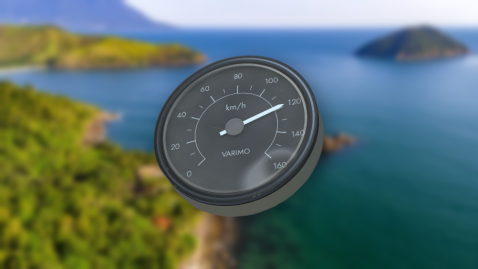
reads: 120
